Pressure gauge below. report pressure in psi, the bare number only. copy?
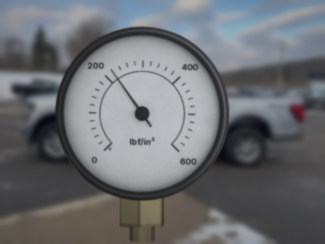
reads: 220
